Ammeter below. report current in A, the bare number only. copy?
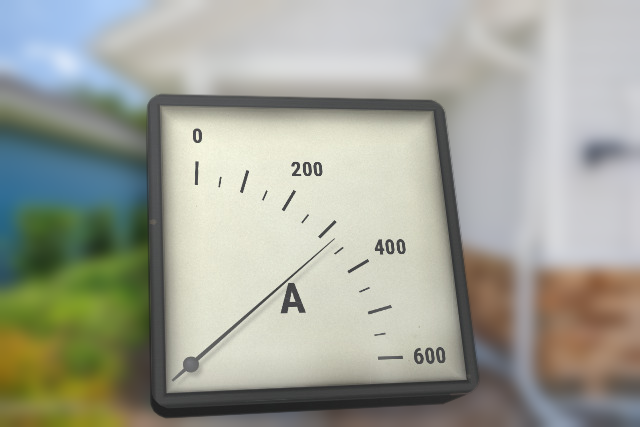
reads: 325
